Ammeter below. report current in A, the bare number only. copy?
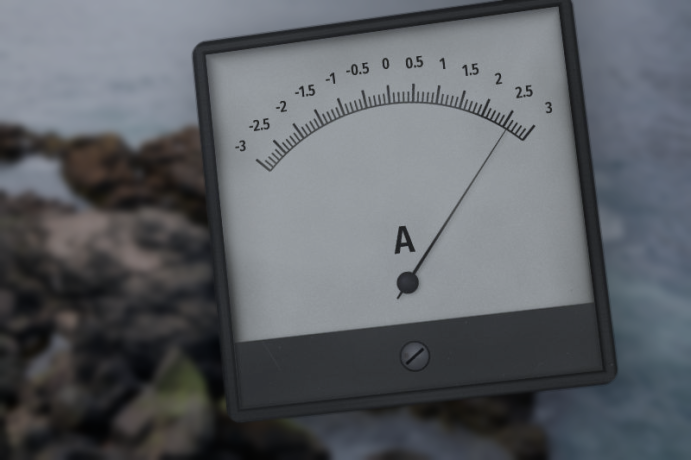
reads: 2.6
